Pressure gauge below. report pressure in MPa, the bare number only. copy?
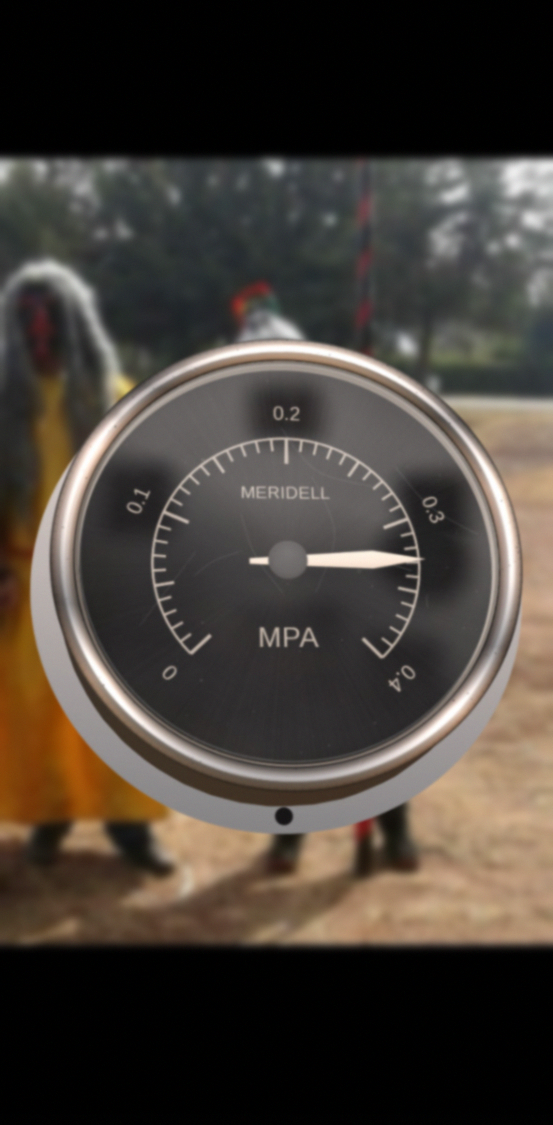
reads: 0.33
